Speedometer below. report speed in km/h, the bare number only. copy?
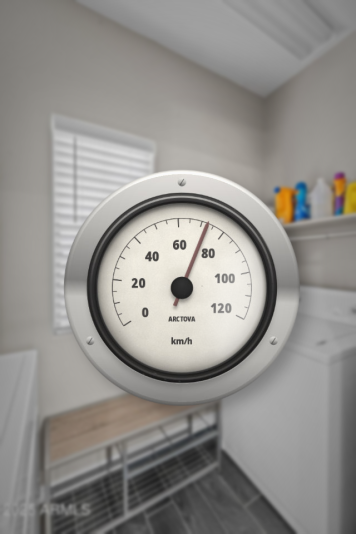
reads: 72.5
